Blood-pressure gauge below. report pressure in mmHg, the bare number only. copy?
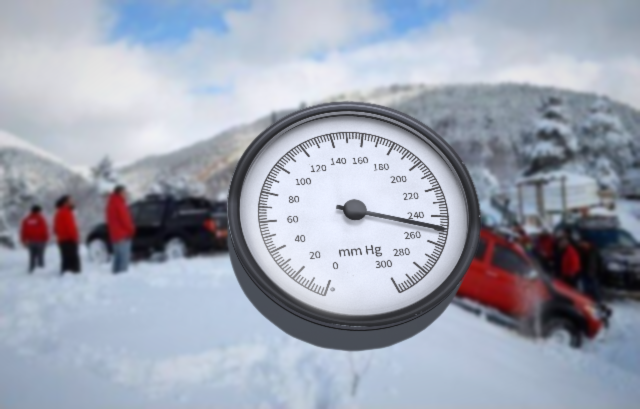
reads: 250
